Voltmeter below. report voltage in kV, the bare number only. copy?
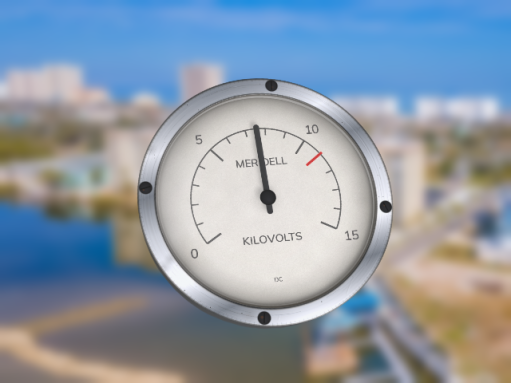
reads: 7.5
